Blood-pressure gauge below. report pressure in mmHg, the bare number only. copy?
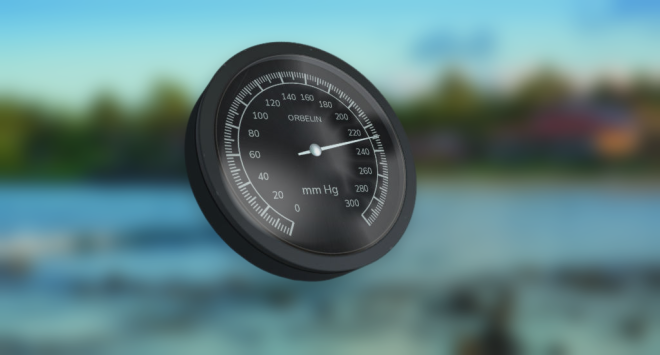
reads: 230
